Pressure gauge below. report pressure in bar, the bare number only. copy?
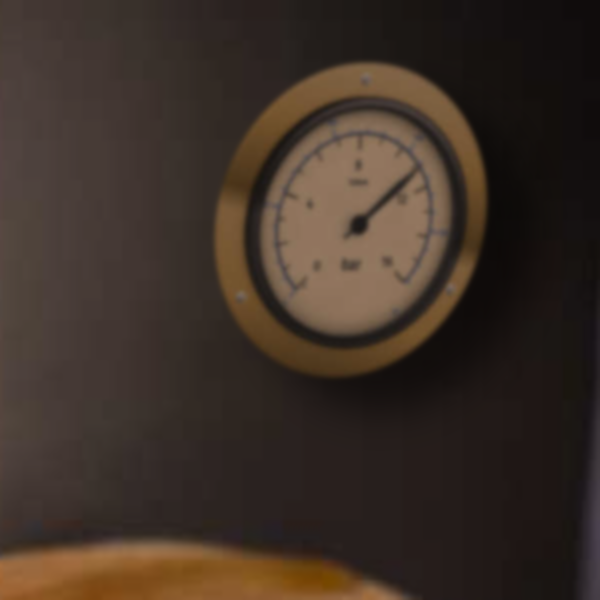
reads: 11
